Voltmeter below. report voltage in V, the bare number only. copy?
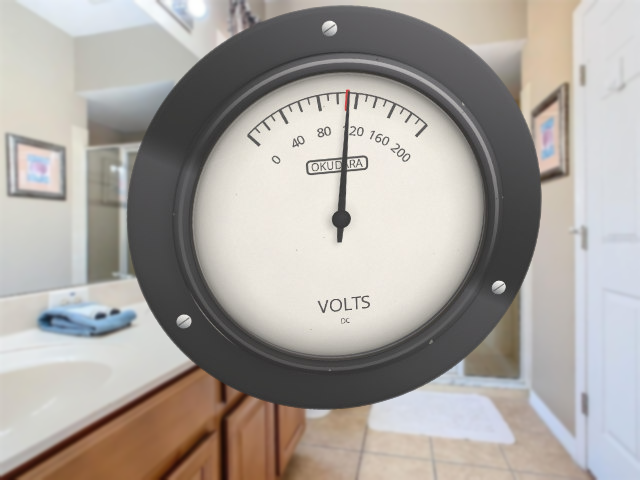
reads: 110
